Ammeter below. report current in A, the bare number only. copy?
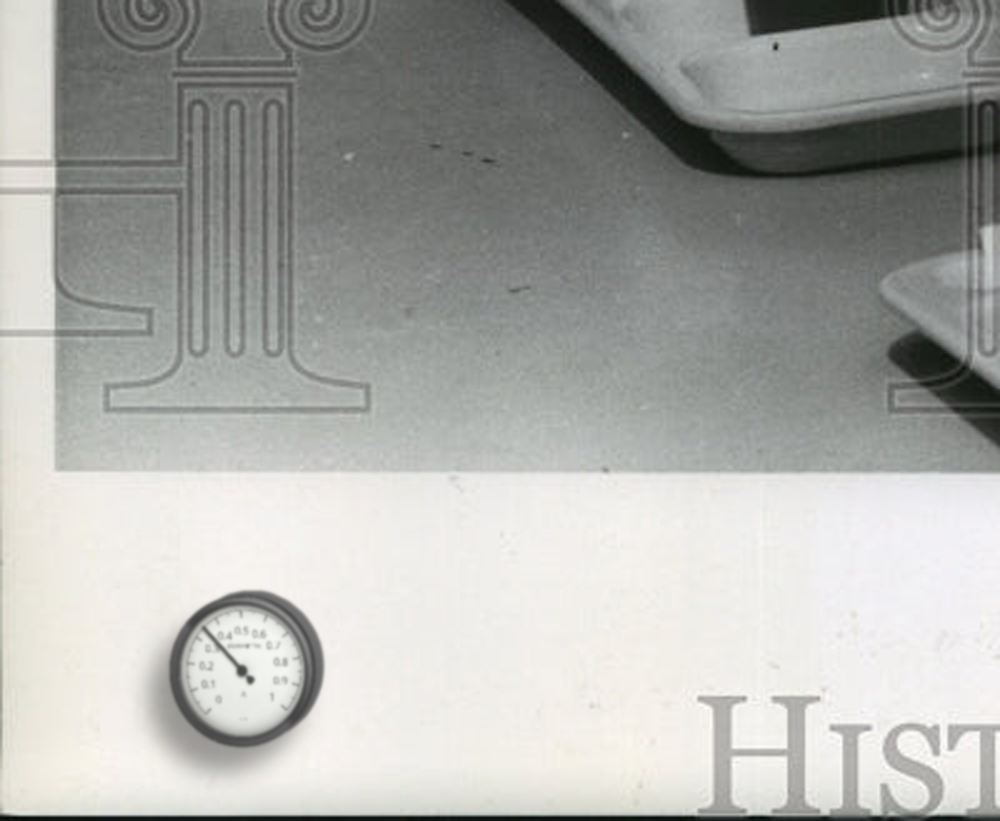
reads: 0.35
